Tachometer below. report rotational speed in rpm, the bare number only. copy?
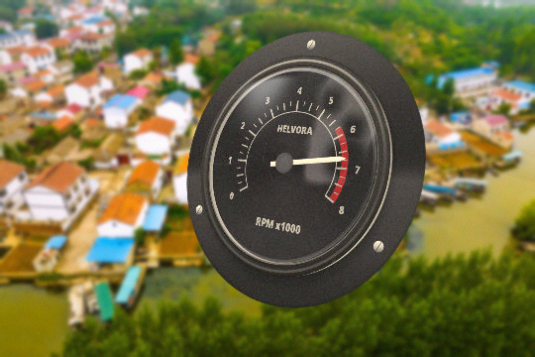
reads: 6750
